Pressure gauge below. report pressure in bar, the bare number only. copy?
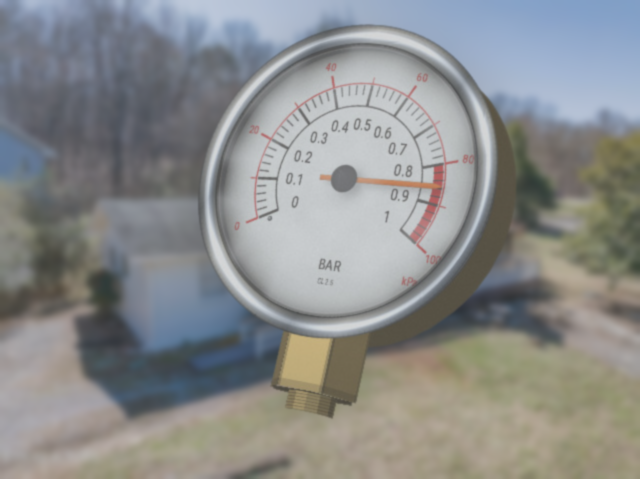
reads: 0.86
